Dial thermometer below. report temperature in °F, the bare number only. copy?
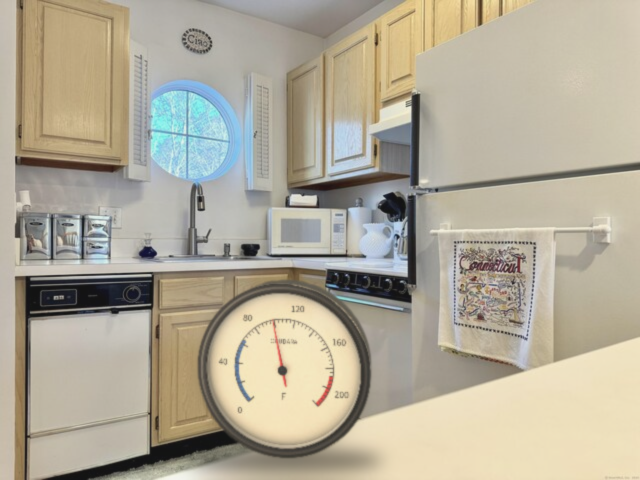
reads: 100
